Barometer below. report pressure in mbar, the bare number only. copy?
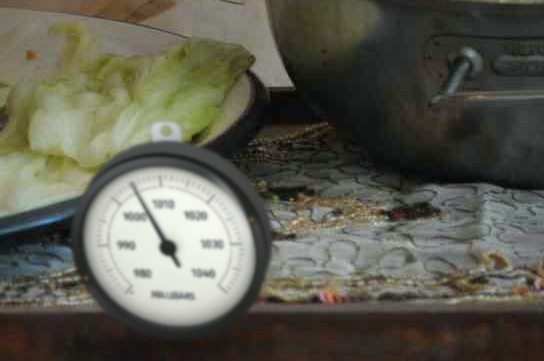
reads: 1005
